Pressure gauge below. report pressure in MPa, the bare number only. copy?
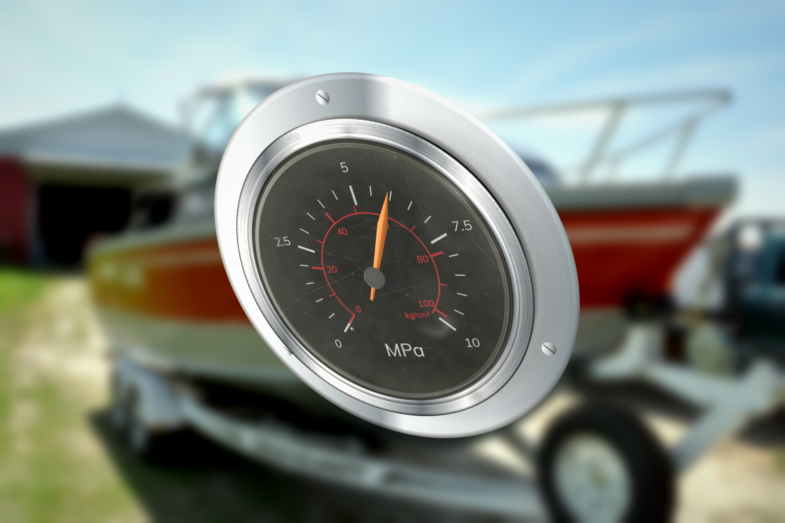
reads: 6
